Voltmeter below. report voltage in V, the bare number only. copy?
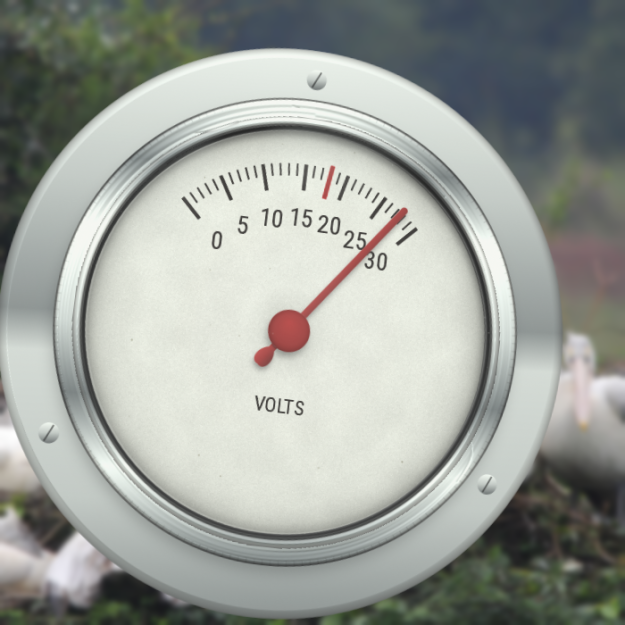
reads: 27.5
